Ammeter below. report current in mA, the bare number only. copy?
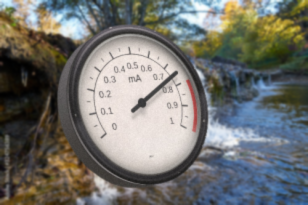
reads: 0.75
